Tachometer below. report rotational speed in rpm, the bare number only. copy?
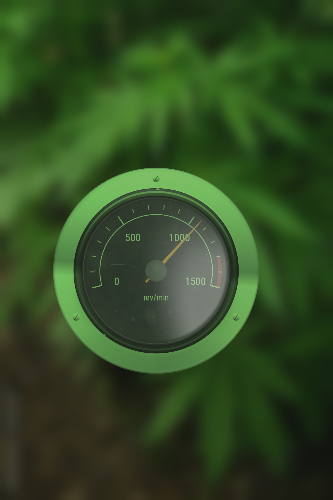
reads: 1050
